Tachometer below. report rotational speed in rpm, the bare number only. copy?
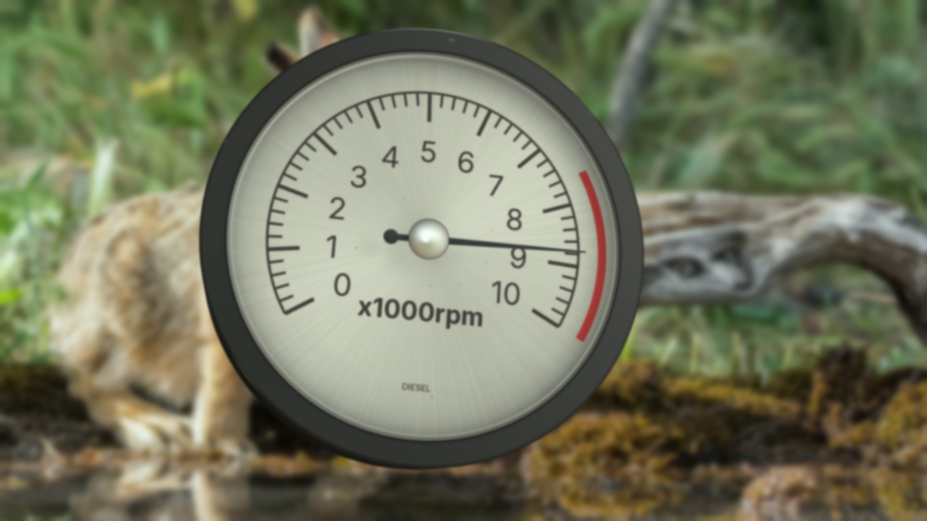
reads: 8800
